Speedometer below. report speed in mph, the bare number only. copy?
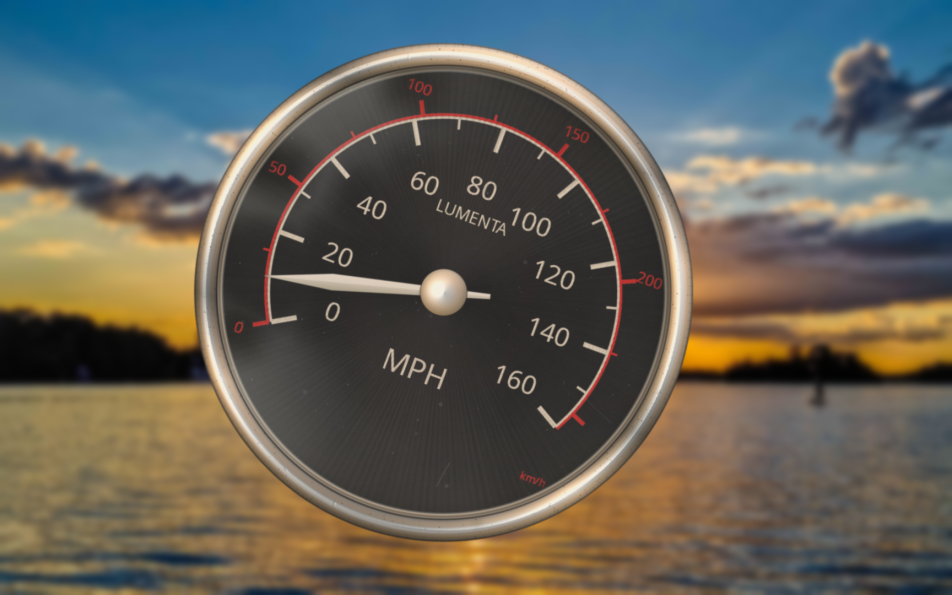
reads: 10
